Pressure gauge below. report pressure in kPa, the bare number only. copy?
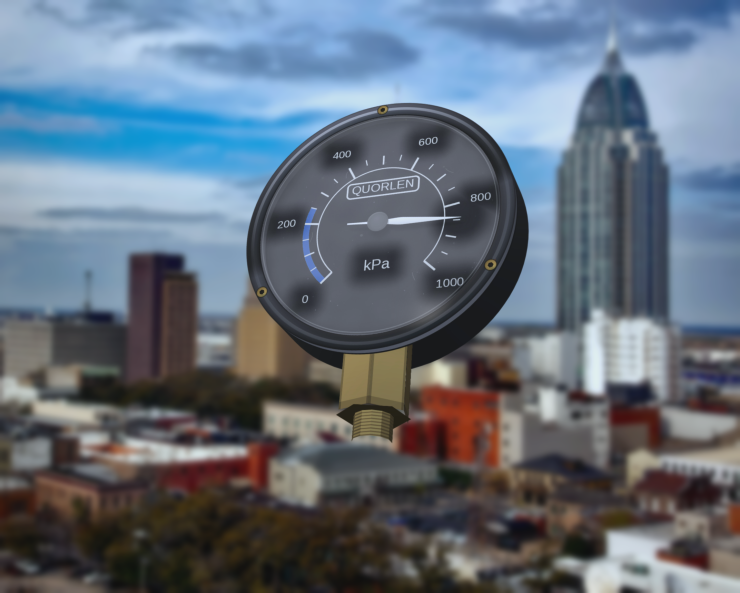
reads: 850
